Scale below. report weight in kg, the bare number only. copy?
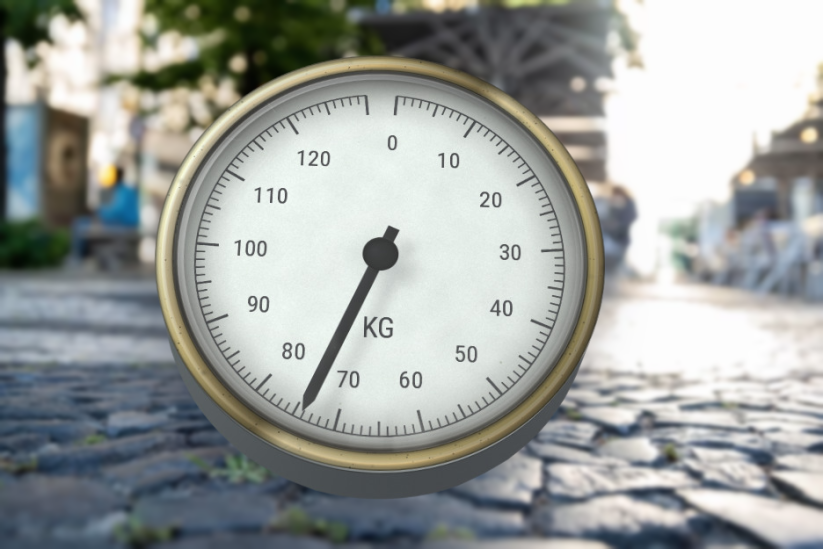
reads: 74
